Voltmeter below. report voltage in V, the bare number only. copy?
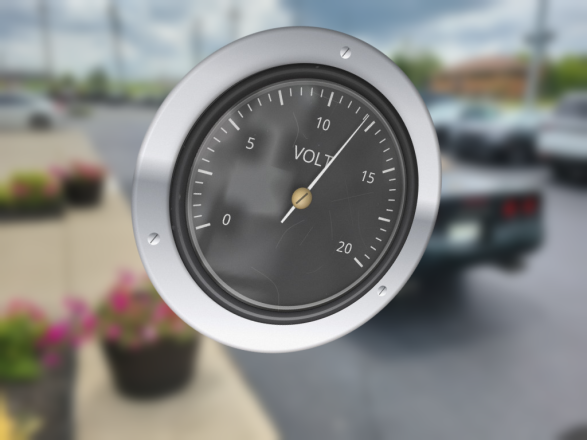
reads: 12
